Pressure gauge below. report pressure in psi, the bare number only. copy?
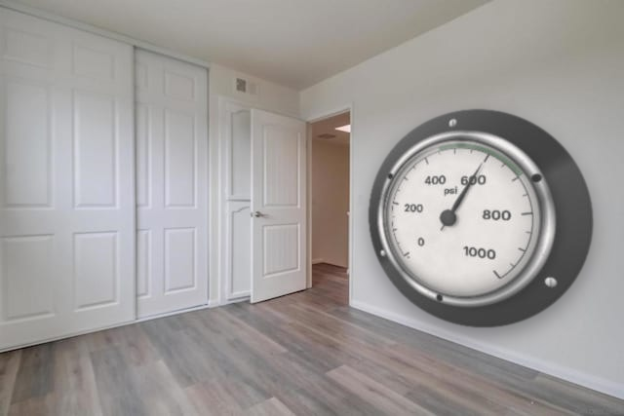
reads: 600
